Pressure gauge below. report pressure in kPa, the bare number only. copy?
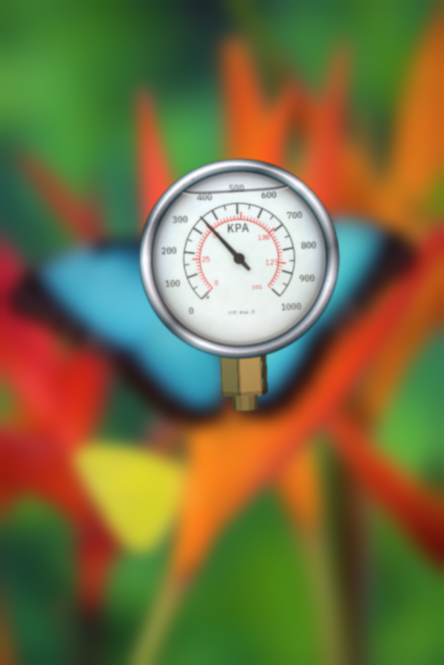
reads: 350
